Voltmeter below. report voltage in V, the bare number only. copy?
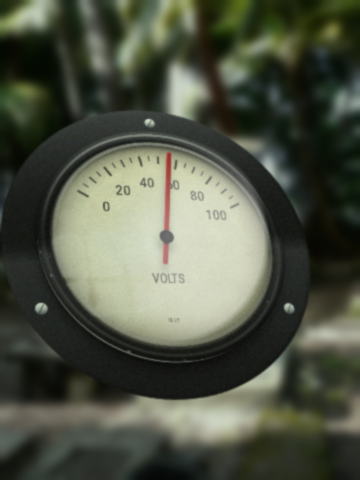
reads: 55
